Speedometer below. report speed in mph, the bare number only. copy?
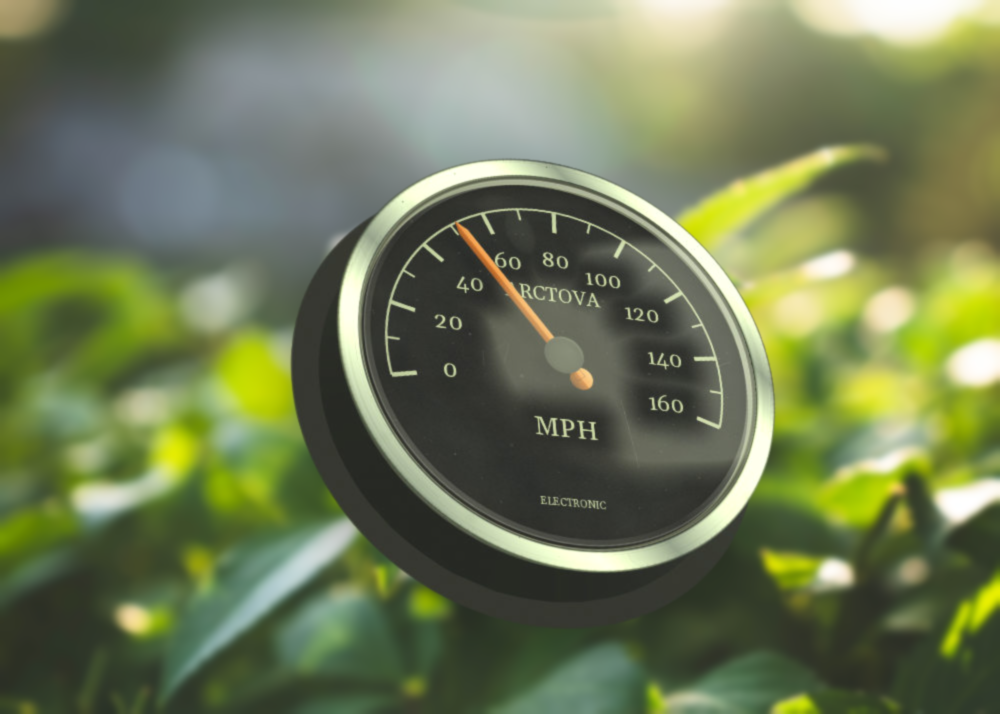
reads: 50
